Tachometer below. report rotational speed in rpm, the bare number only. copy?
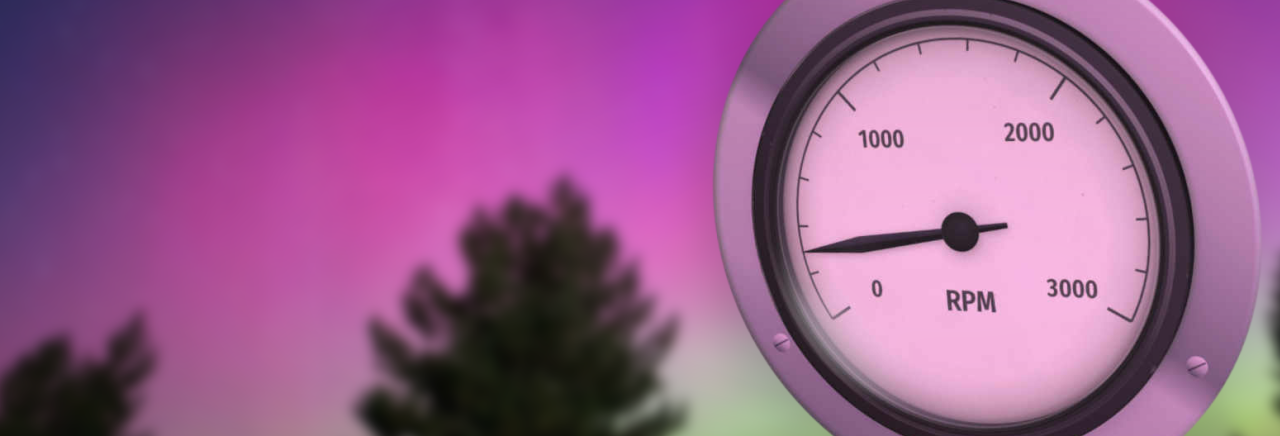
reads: 300
